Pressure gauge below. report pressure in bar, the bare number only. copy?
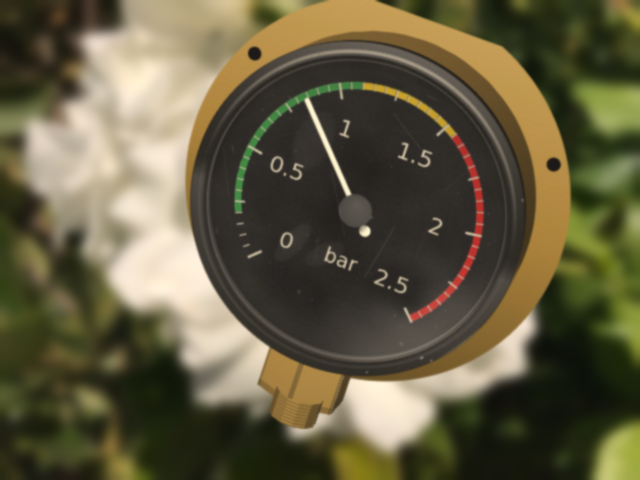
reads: 0.85
